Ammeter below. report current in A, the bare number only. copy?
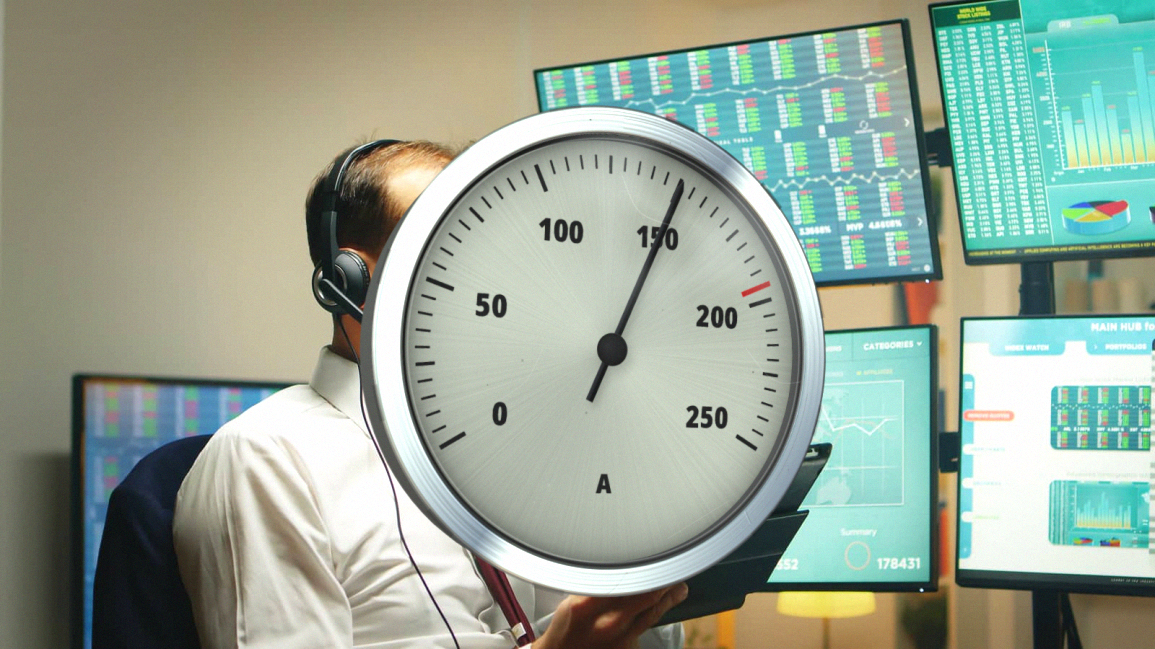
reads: 150
